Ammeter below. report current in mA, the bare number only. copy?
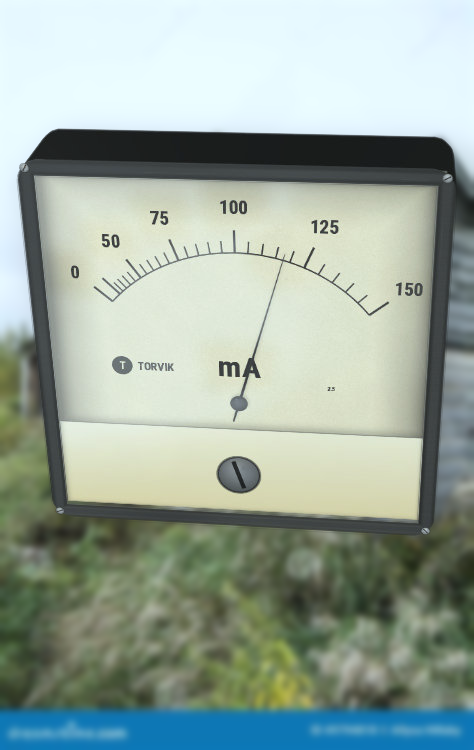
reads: 117.5
